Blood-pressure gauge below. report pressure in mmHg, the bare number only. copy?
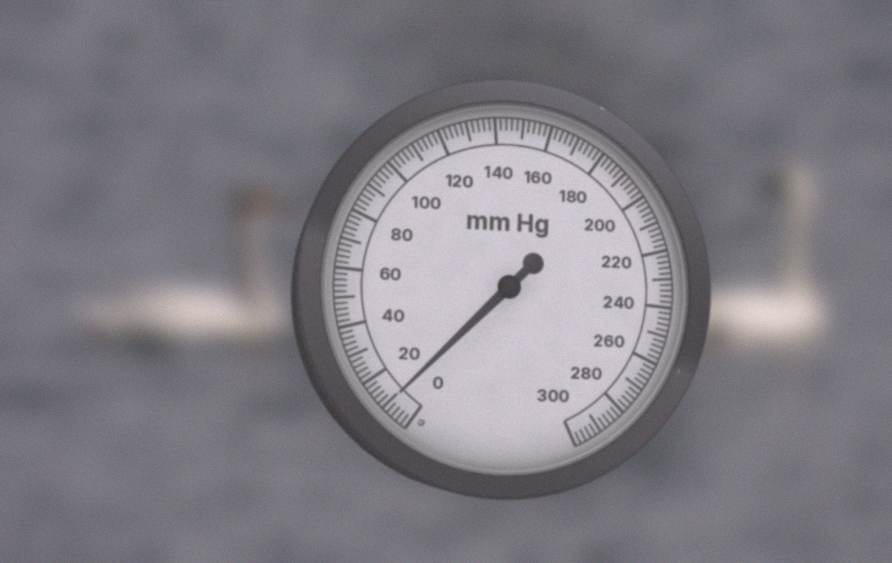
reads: 10
